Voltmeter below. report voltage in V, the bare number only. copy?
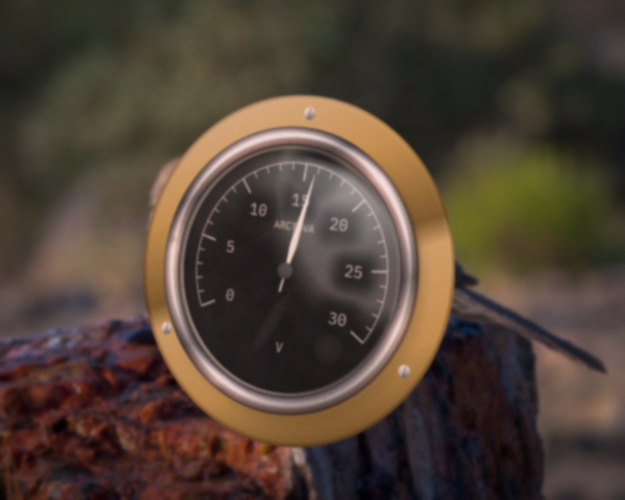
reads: 16
